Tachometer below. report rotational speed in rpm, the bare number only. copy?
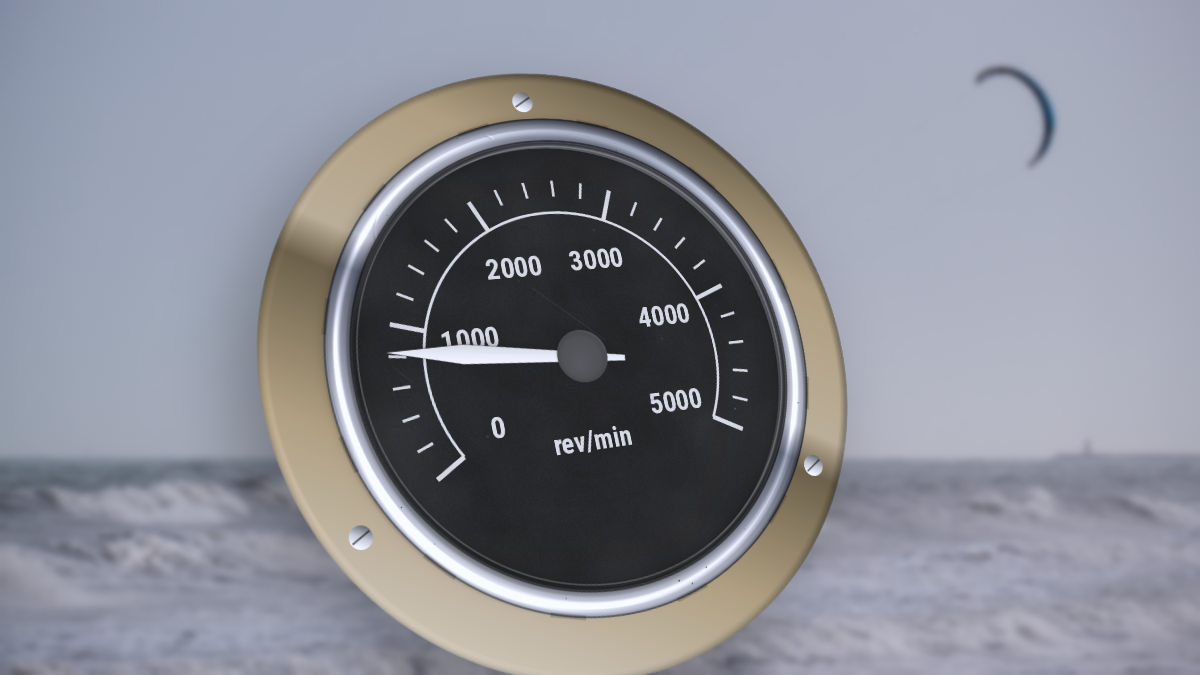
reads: 800
